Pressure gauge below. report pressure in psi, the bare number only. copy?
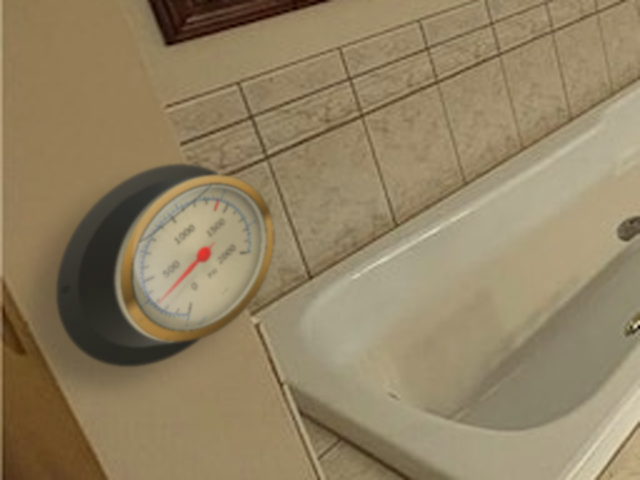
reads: 300
